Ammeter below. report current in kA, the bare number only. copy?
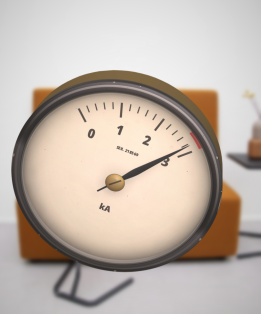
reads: 2.8
